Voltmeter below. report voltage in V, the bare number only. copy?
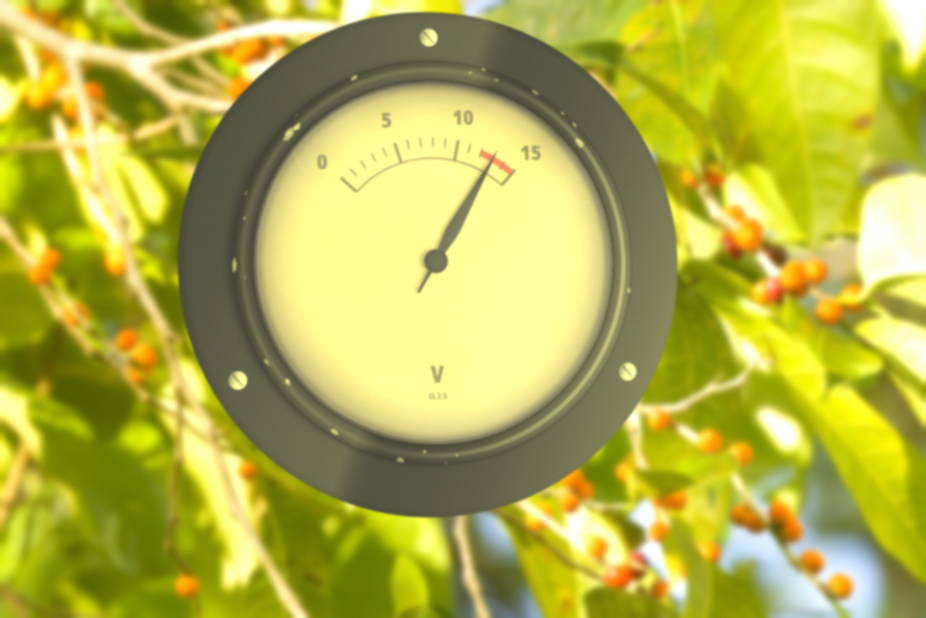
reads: 13
